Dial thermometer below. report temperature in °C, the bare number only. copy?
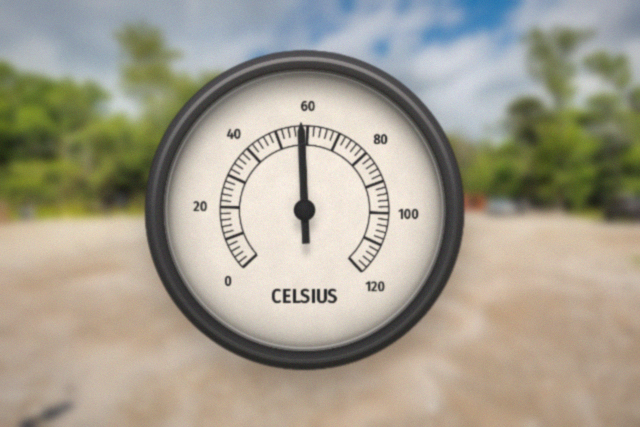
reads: 58
